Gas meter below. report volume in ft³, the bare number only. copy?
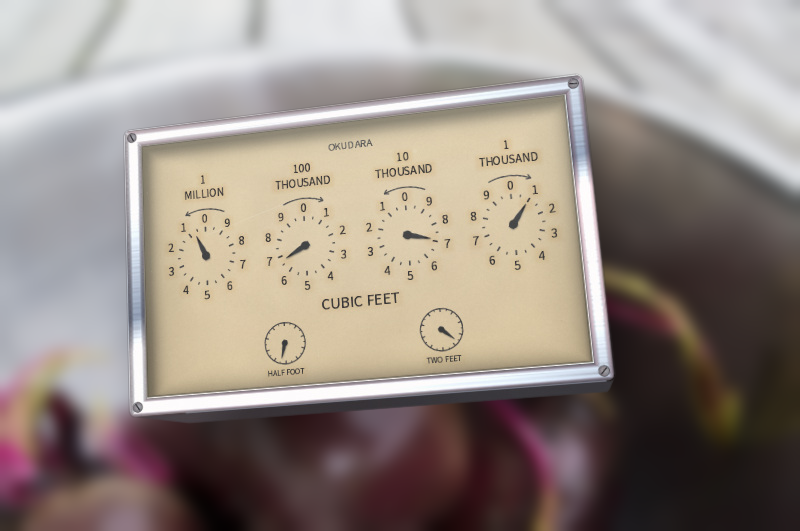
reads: 67100
